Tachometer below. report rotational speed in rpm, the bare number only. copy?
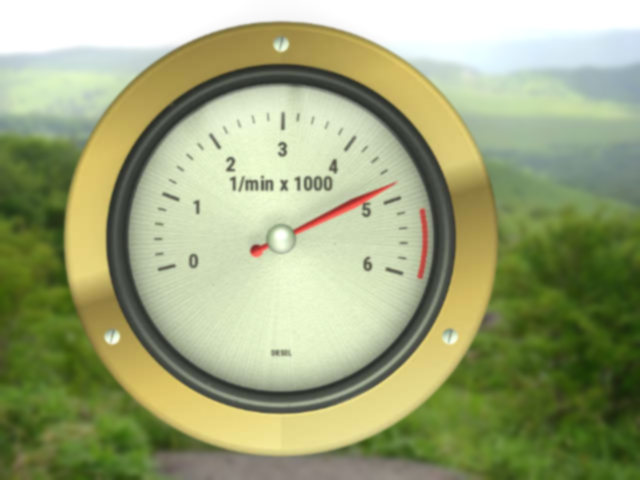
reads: 4800
